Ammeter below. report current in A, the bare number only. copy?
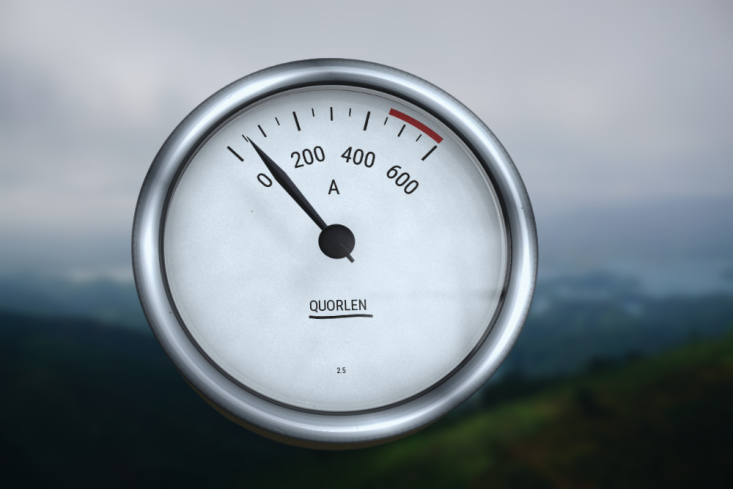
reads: 50
